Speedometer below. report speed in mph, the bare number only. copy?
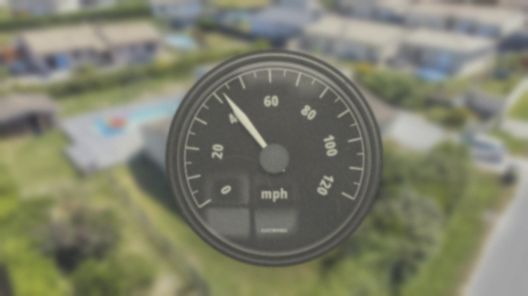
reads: 42.5
